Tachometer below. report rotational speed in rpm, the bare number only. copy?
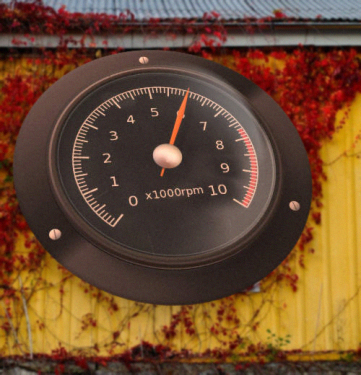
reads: 6000
